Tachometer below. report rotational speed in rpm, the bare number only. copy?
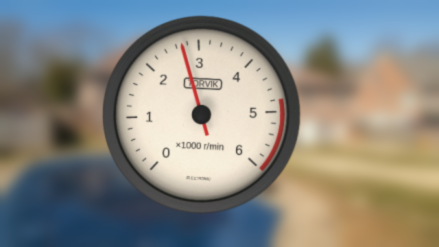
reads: 2700
